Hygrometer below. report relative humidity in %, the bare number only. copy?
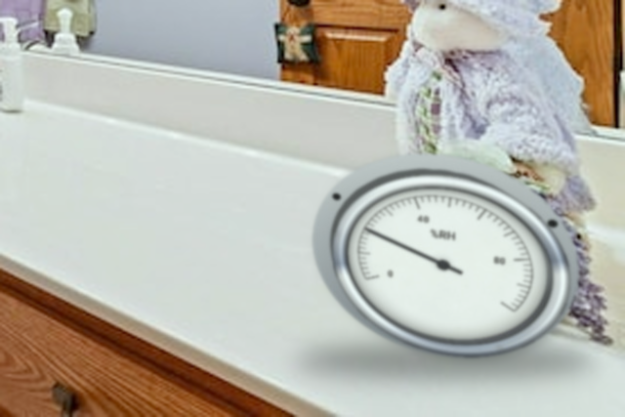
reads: 20
